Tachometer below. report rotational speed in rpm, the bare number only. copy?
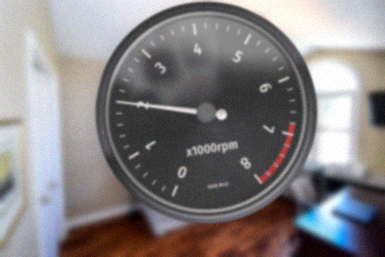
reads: 2000
